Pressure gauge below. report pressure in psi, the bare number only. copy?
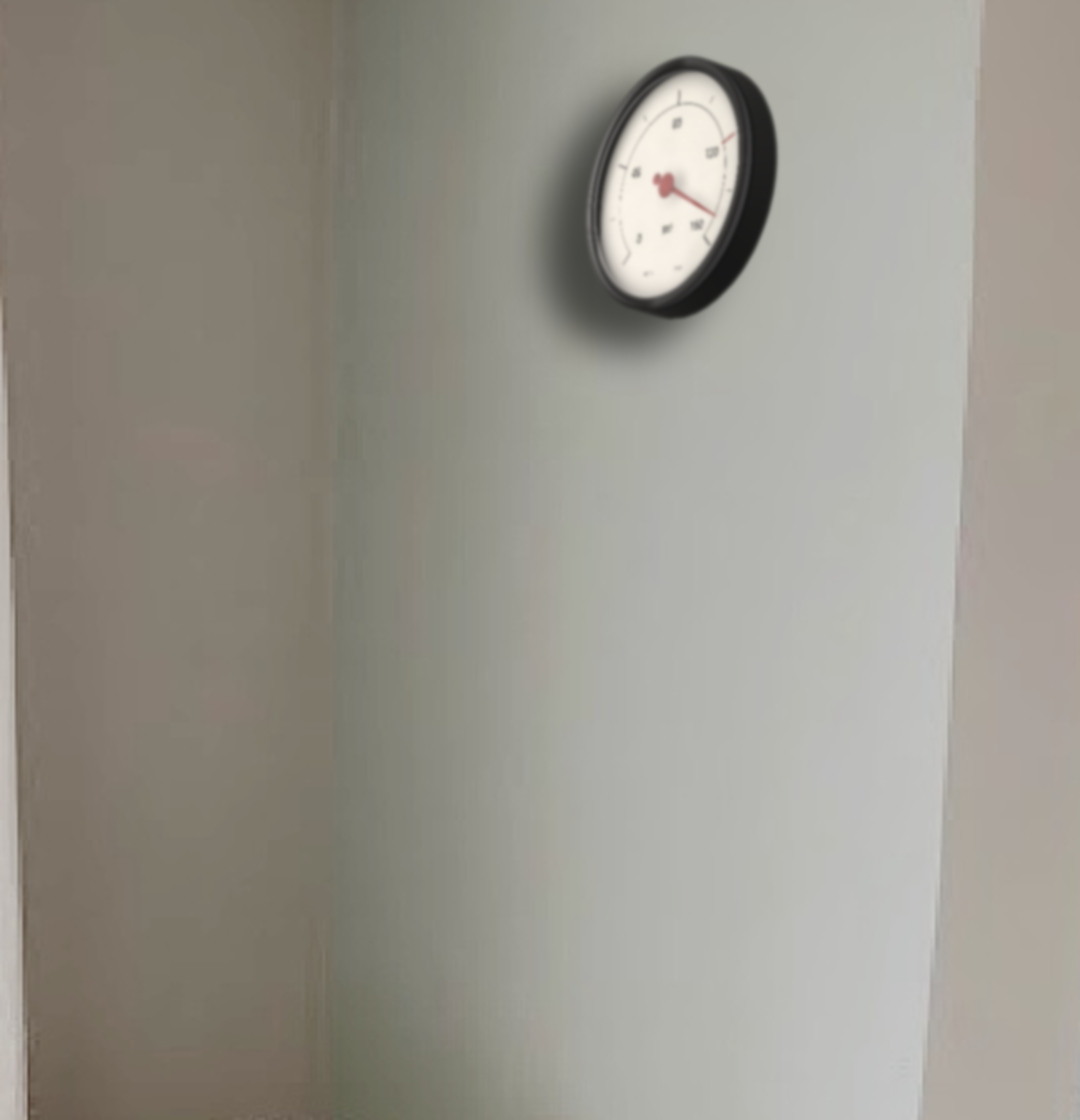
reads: 150
